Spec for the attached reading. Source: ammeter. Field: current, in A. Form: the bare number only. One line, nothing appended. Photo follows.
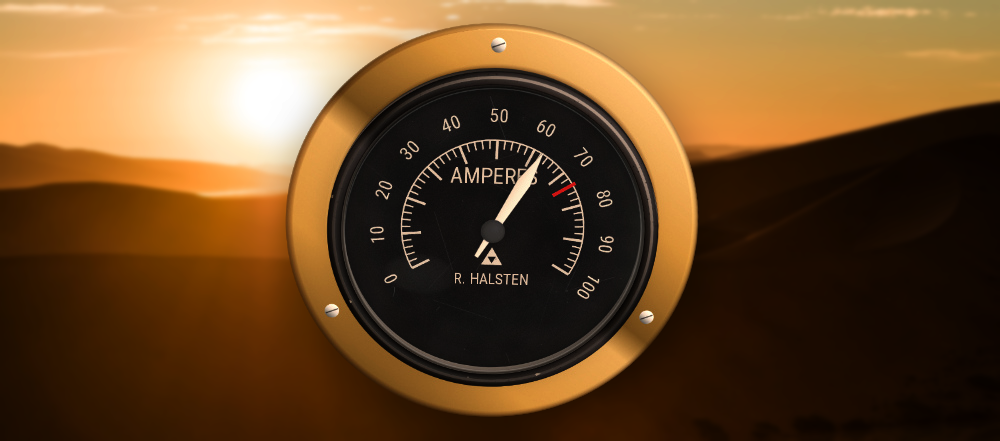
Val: 62
